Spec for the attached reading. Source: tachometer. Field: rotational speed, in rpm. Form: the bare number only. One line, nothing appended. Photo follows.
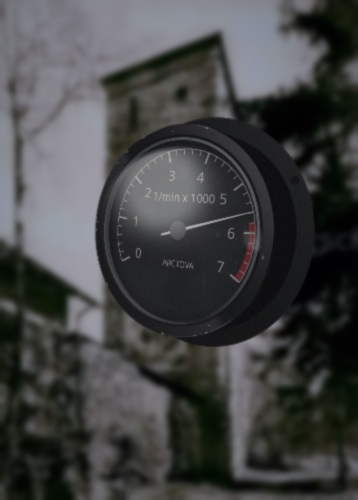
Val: 5600
